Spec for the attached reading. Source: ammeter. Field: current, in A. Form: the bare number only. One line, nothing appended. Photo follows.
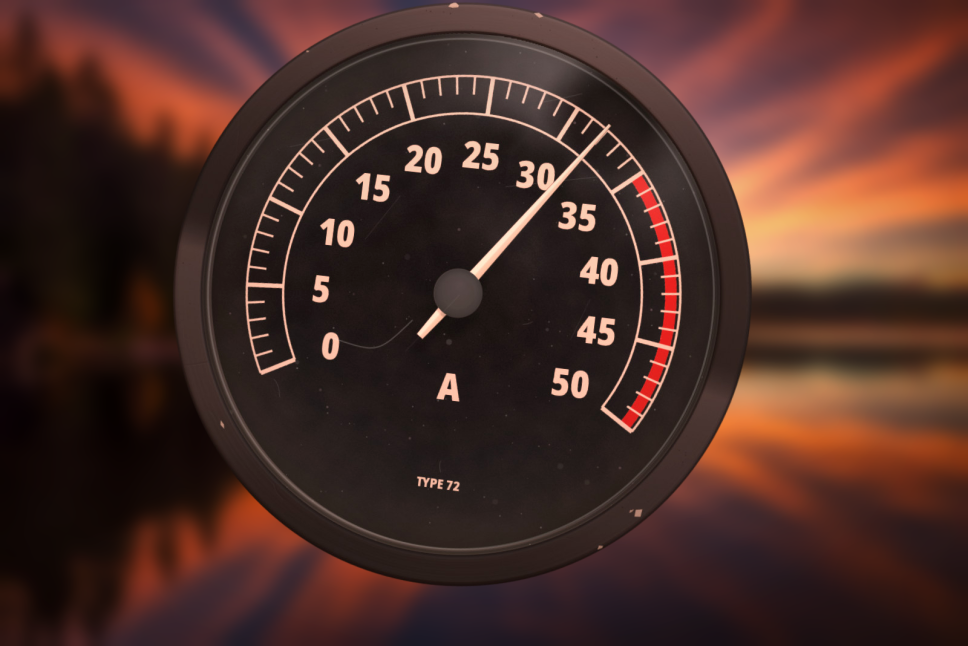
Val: 32
